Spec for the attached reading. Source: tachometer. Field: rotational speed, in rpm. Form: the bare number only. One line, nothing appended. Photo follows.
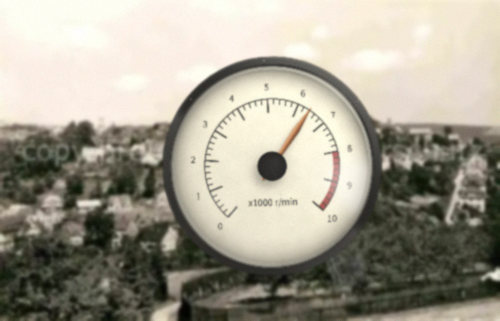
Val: 6400
